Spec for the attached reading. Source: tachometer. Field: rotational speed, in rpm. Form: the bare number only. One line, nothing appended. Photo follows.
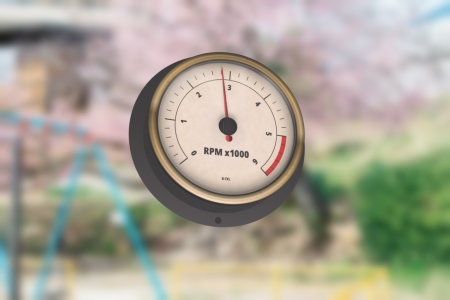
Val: 2800
